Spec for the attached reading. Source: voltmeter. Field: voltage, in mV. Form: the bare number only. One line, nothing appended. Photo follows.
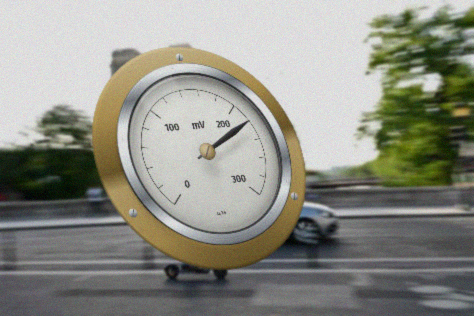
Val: 220
